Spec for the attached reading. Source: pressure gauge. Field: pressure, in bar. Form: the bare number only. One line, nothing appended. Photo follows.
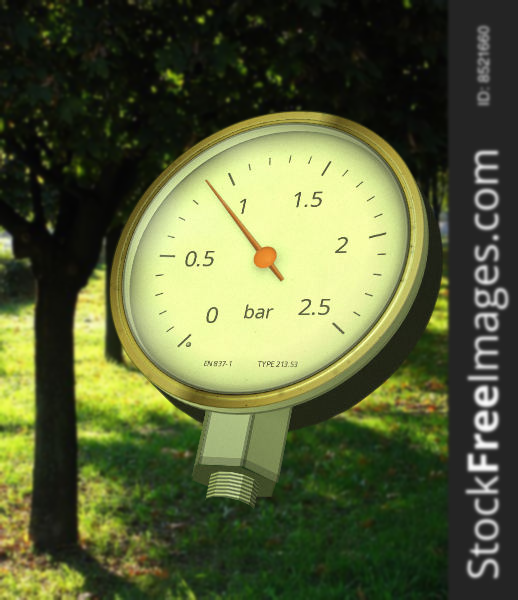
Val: 0.9
